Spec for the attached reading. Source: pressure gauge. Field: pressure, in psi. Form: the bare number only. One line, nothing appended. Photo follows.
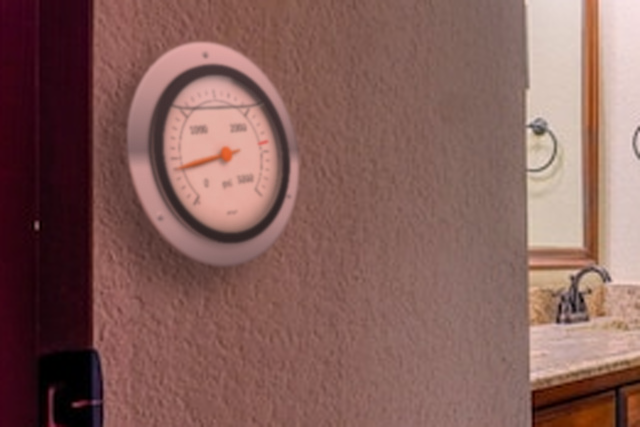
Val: 400
